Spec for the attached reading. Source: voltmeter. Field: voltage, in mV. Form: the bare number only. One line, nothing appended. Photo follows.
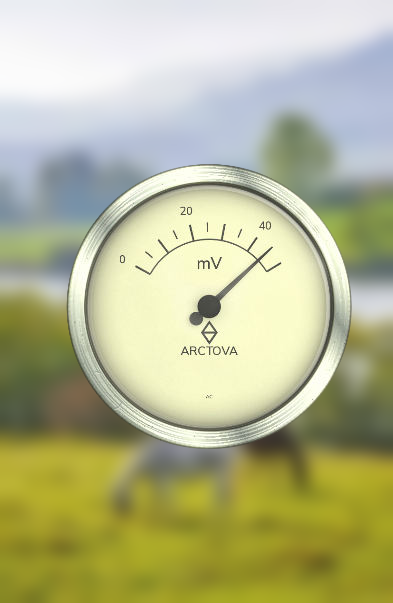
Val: 45
